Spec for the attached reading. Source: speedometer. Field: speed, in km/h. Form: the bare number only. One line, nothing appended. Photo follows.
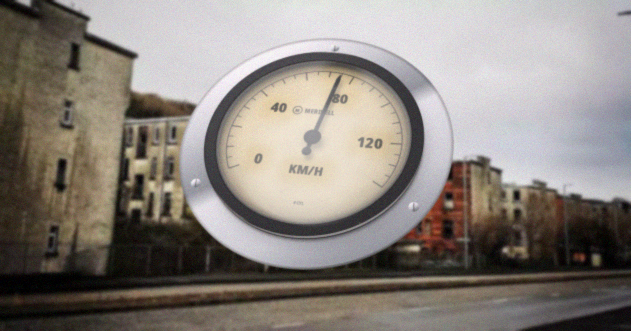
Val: 75
